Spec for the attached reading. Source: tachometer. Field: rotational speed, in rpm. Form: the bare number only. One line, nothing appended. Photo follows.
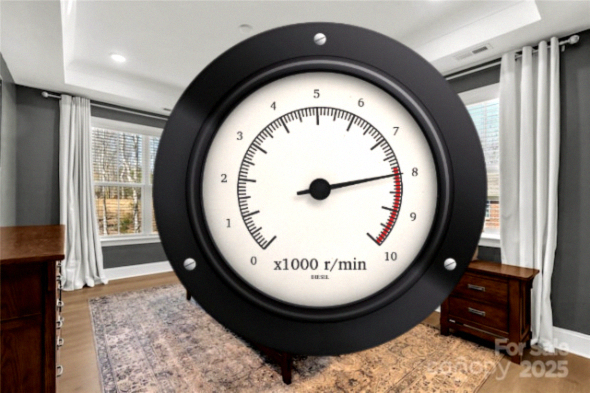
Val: 8000
